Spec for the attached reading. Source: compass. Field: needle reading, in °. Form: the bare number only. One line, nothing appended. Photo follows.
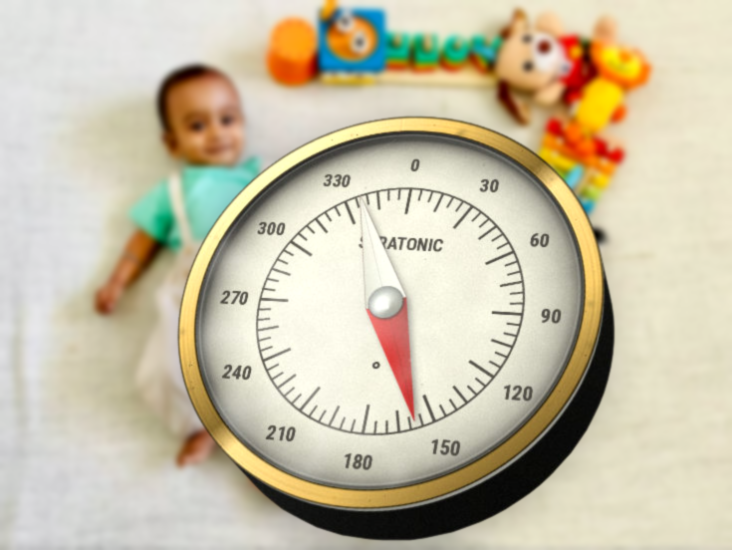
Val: 157.5
